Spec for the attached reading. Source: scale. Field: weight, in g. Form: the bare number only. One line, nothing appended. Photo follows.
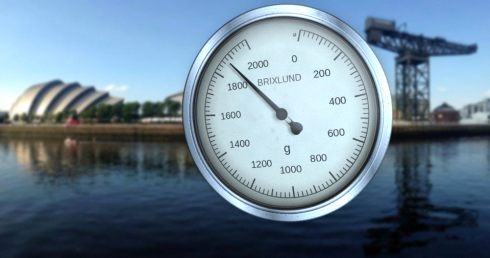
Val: 1880
